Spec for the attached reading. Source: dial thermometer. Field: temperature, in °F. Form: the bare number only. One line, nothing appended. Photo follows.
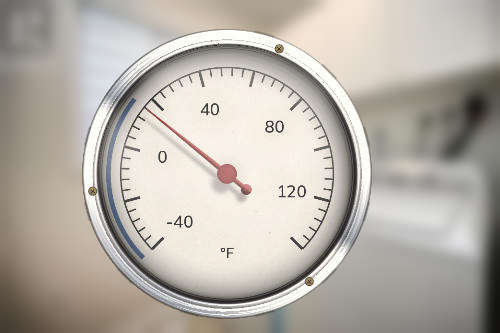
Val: 16
